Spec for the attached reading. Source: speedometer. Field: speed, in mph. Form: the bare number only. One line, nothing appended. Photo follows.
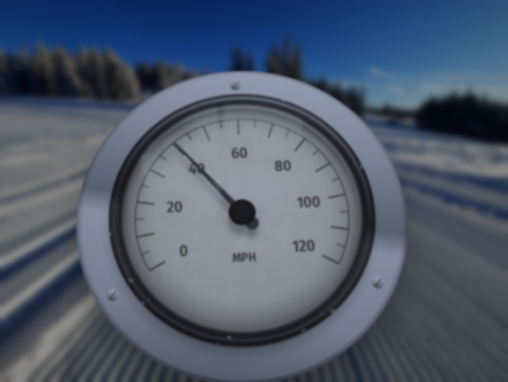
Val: 40
